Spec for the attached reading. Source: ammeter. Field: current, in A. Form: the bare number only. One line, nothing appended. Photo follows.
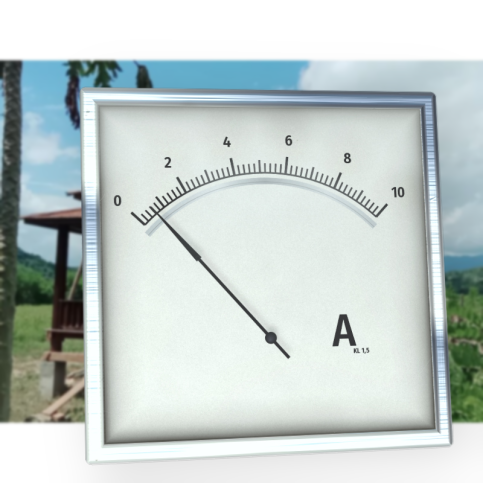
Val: 0.6
